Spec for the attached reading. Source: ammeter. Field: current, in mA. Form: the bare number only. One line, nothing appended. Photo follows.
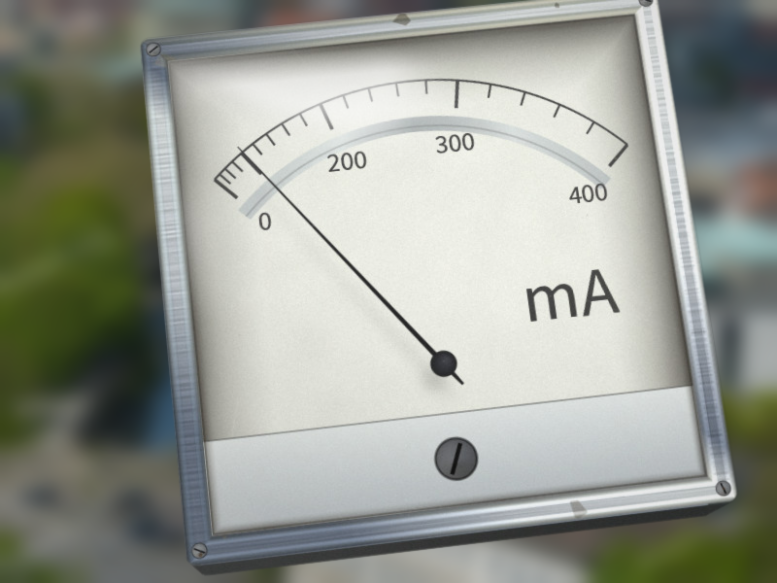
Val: 100
